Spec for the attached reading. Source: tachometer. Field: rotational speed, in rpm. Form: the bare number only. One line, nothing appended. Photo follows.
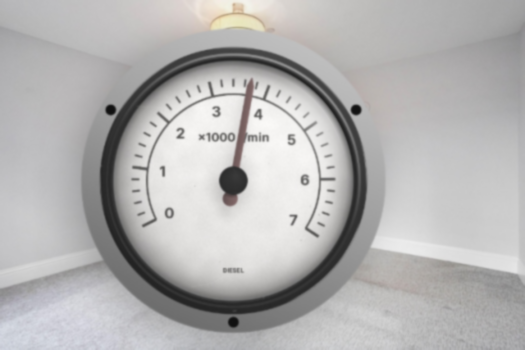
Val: 3700
